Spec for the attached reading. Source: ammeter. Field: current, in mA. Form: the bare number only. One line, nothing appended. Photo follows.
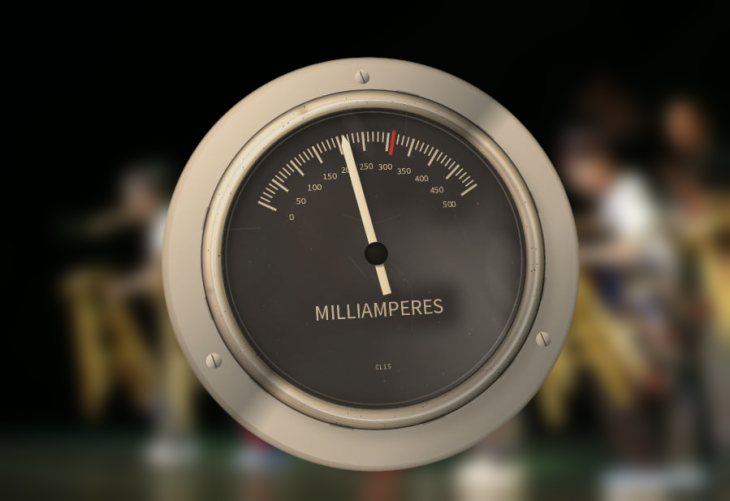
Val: 210
